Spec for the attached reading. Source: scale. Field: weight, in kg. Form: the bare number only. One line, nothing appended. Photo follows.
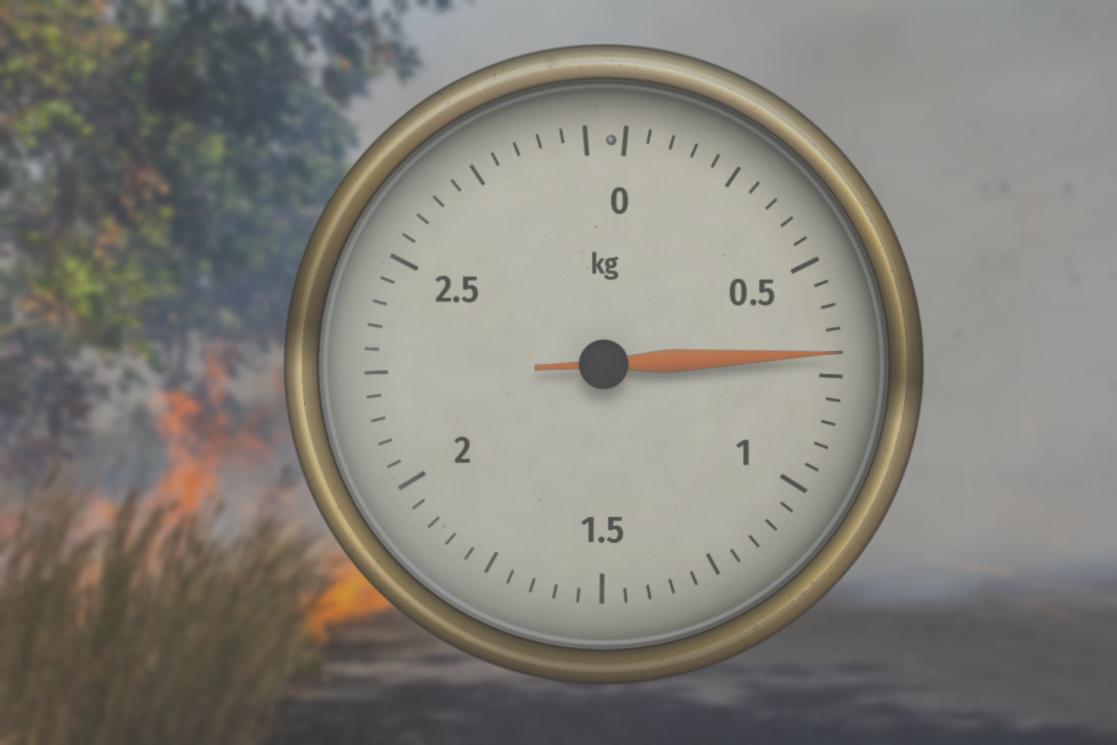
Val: 0.7
